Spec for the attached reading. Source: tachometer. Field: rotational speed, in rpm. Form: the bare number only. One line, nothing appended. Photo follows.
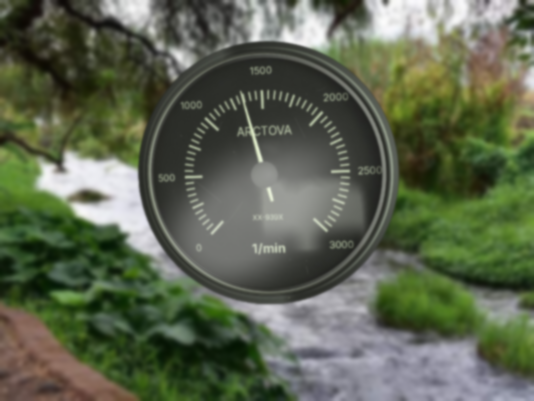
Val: 1350
